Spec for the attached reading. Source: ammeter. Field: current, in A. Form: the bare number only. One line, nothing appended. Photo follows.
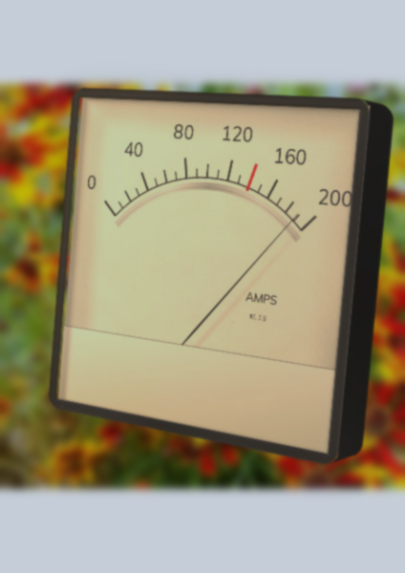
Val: 190
